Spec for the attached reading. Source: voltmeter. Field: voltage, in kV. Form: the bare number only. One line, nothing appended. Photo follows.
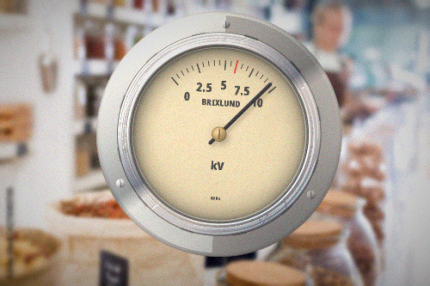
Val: 9.5
